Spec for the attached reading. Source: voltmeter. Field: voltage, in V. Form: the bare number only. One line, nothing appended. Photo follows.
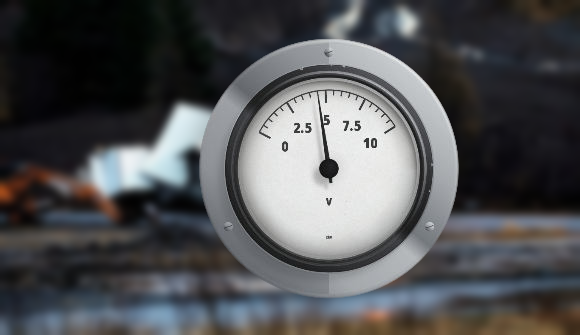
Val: 4.5
